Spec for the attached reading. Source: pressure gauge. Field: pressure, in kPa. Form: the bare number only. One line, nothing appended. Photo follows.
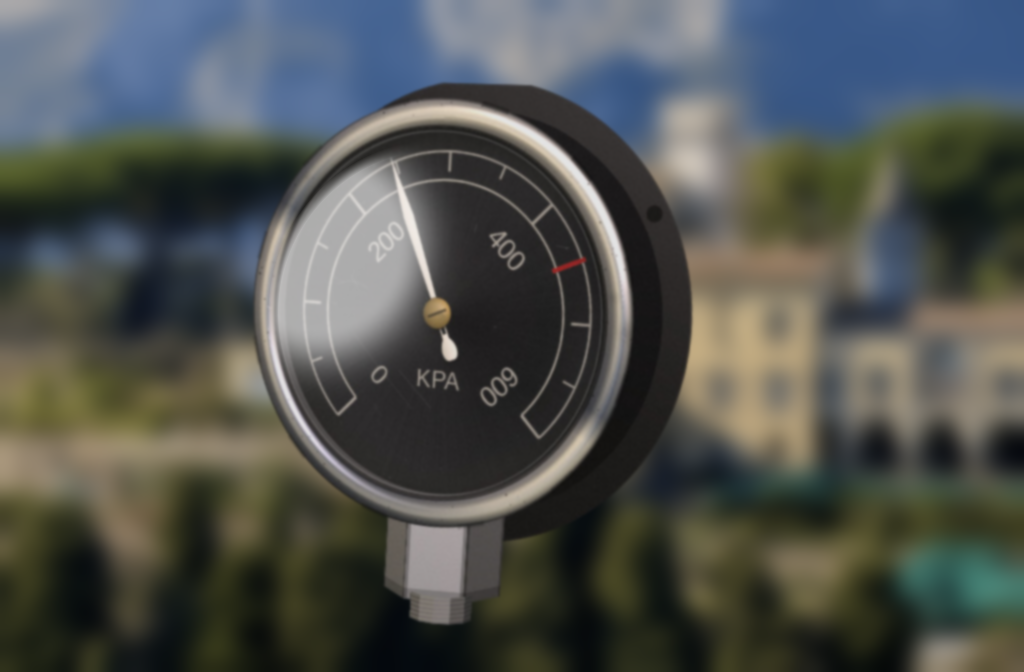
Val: 250
